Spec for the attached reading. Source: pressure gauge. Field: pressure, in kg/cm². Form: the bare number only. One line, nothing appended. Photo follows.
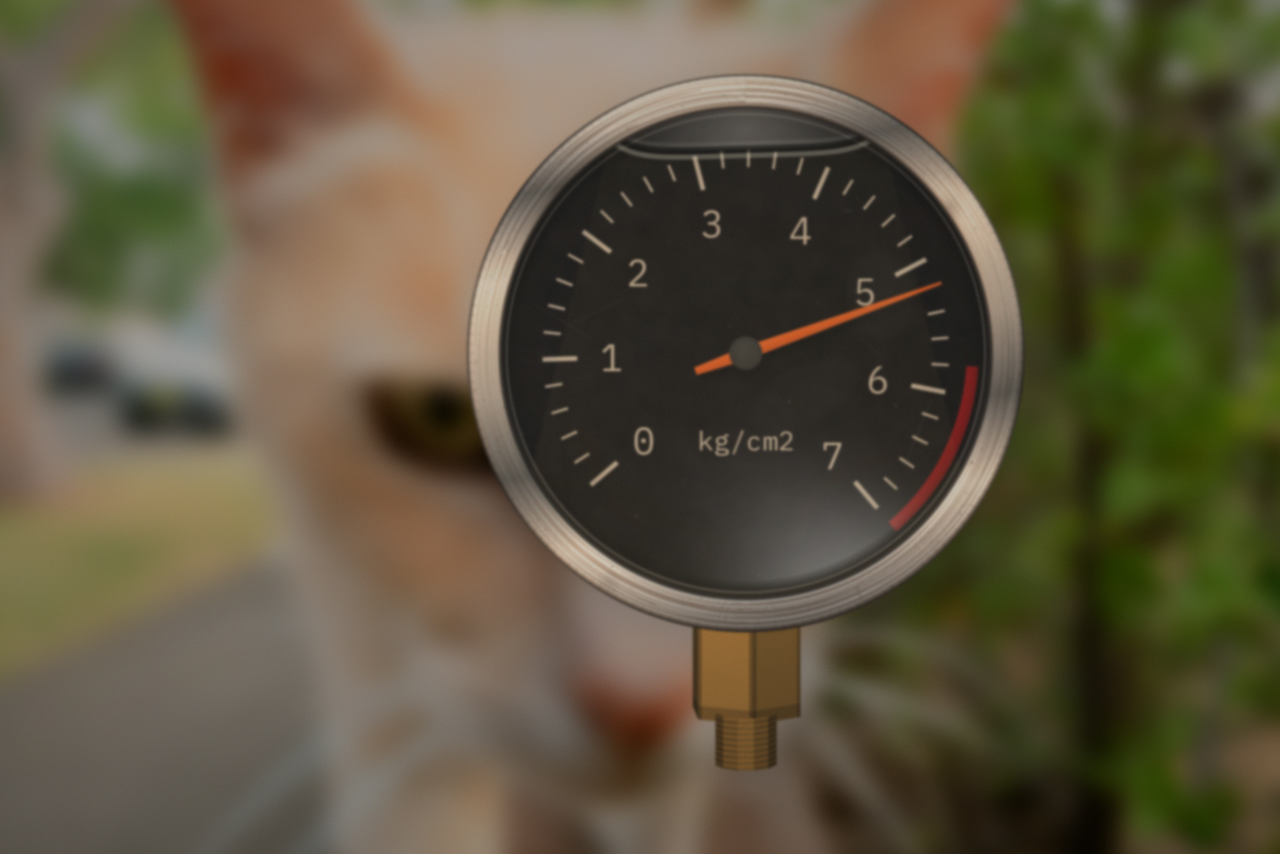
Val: 5.2
